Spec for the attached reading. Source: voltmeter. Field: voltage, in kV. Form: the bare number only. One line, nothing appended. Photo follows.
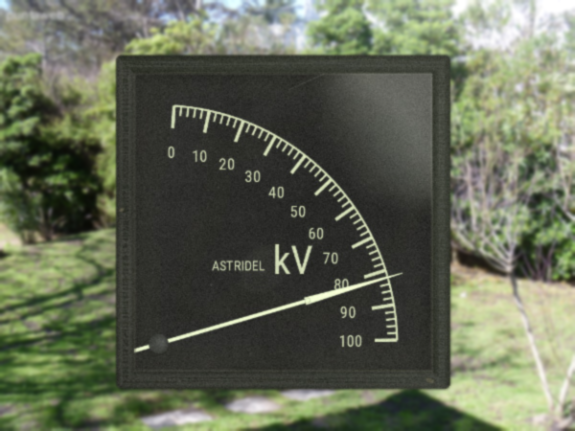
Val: 82
